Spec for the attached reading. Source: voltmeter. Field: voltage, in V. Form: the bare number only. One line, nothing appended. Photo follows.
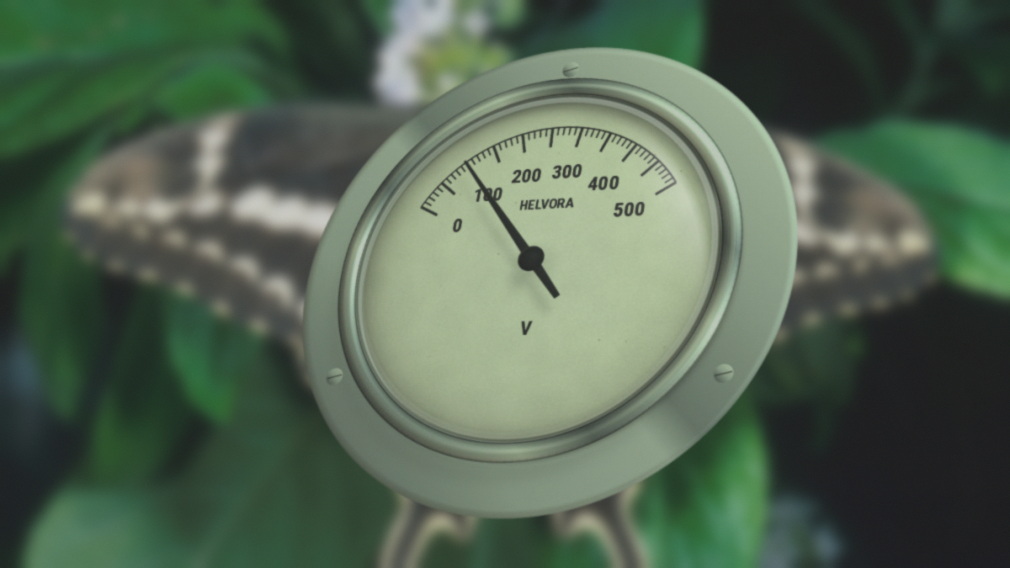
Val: 100
